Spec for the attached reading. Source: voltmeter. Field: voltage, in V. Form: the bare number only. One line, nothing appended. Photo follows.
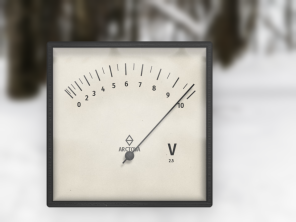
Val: 9.75
